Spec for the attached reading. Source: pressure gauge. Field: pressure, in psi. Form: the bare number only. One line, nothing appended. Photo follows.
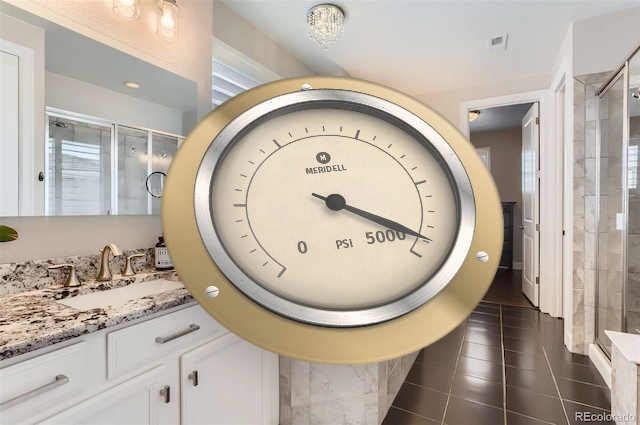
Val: 4800
